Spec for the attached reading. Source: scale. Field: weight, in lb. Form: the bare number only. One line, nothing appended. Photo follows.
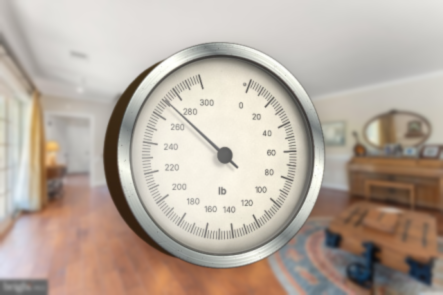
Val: 270
